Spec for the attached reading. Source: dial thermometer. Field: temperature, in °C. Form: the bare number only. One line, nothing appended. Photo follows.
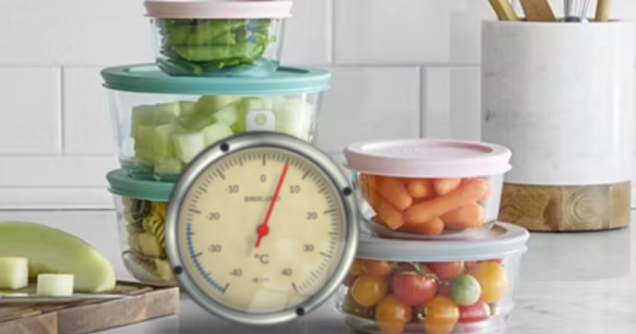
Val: 5
